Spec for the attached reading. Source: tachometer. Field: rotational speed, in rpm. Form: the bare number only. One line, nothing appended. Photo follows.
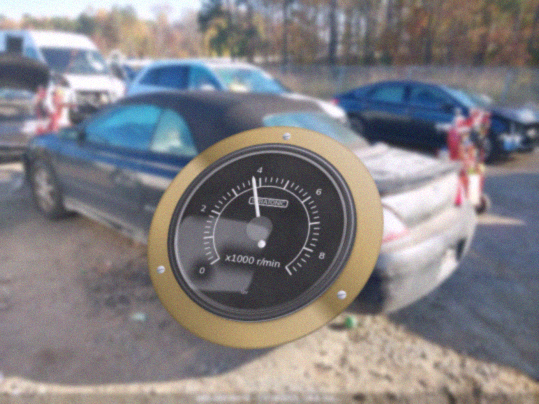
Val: 3800
